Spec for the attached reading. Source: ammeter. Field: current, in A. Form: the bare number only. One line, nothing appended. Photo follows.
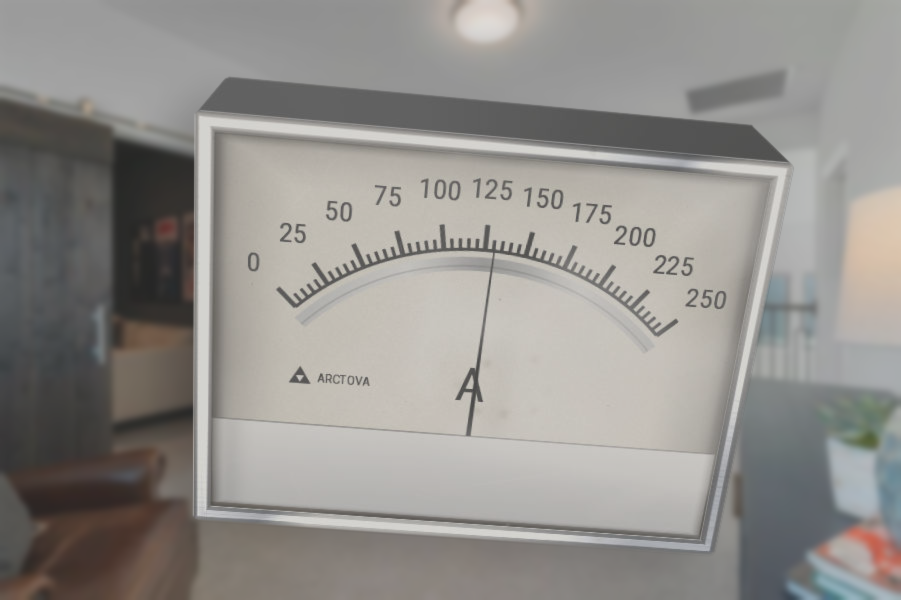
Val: 130
